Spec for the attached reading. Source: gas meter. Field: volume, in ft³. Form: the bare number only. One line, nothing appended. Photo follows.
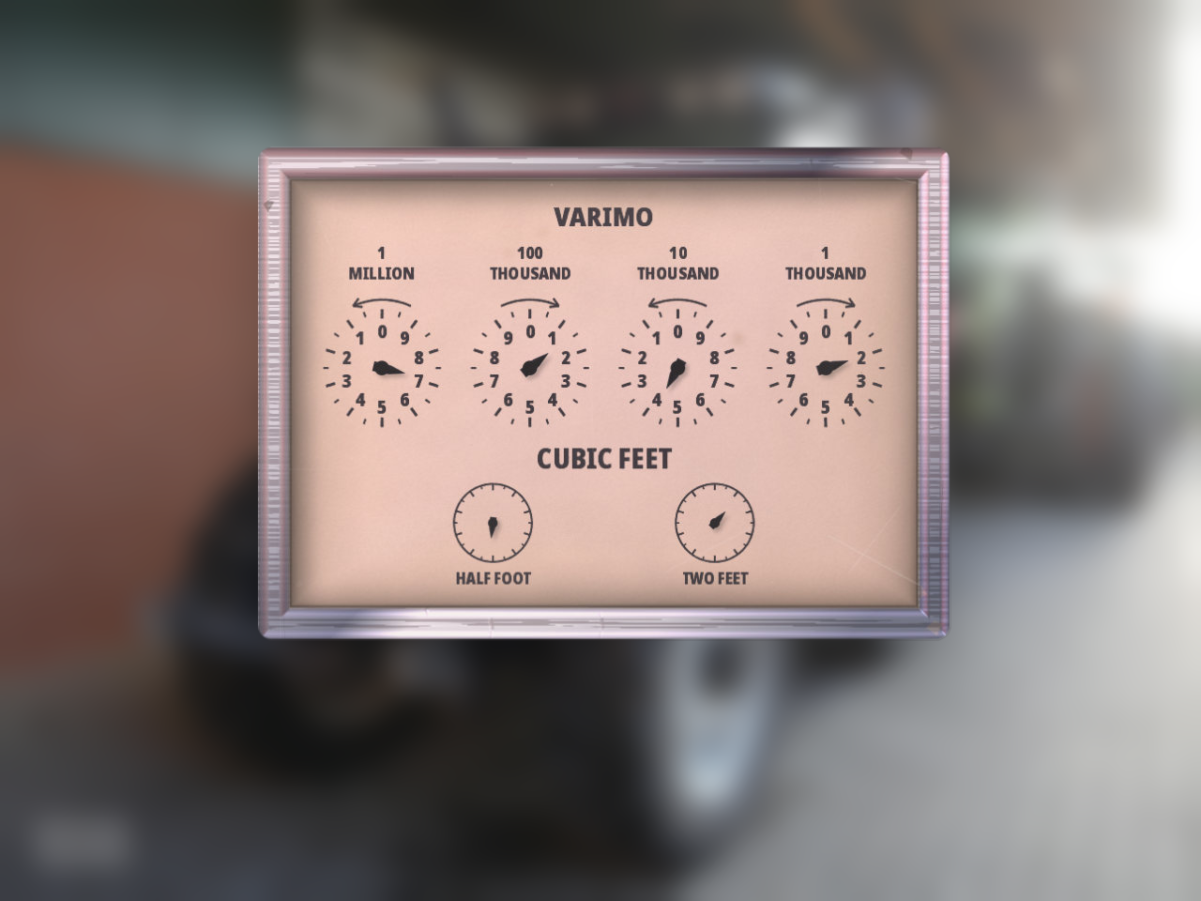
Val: 714200
